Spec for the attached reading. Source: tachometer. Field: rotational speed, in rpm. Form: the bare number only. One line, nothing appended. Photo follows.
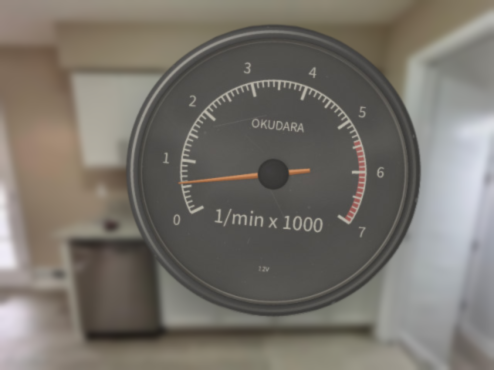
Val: 600
